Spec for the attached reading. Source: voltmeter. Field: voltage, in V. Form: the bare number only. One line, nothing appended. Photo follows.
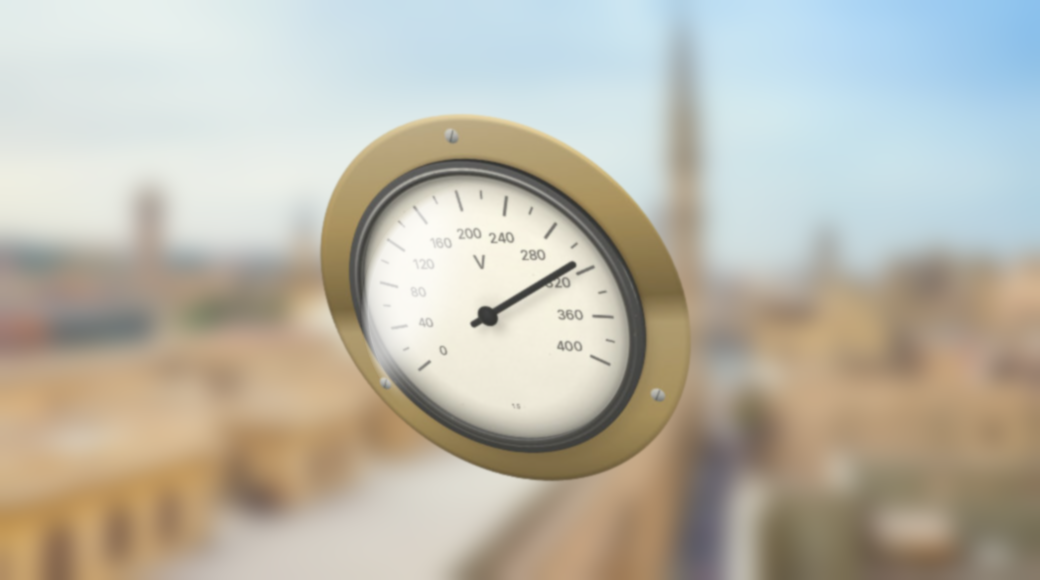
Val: 310
